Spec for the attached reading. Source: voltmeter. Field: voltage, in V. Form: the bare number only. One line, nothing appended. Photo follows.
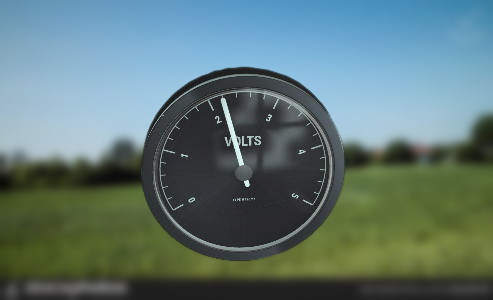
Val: 2.2
